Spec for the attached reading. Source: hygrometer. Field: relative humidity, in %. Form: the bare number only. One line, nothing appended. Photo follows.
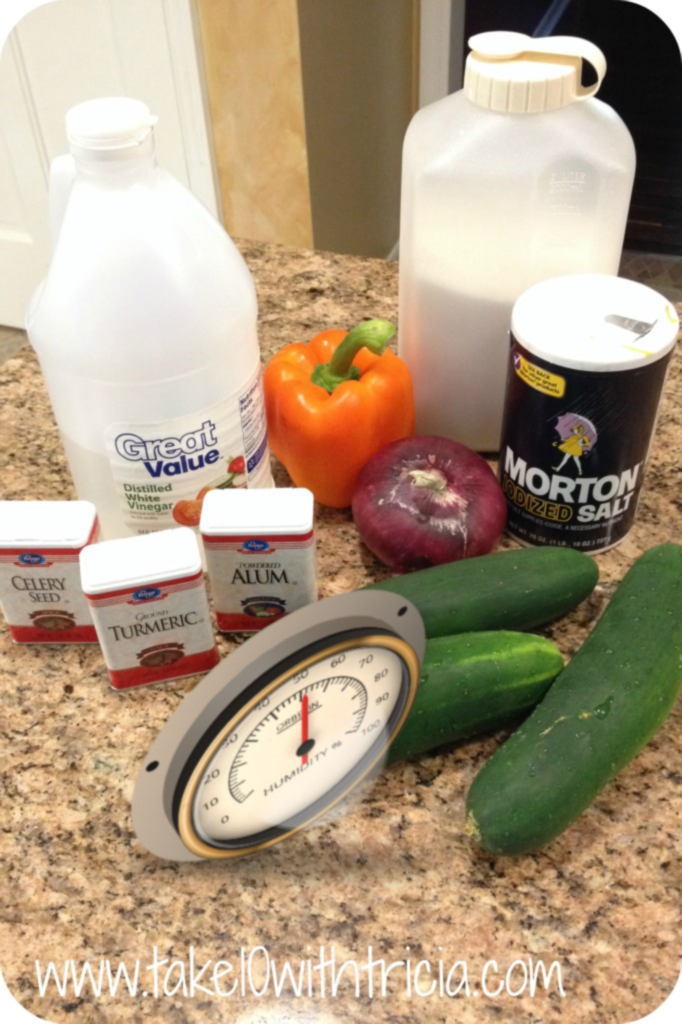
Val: 50
